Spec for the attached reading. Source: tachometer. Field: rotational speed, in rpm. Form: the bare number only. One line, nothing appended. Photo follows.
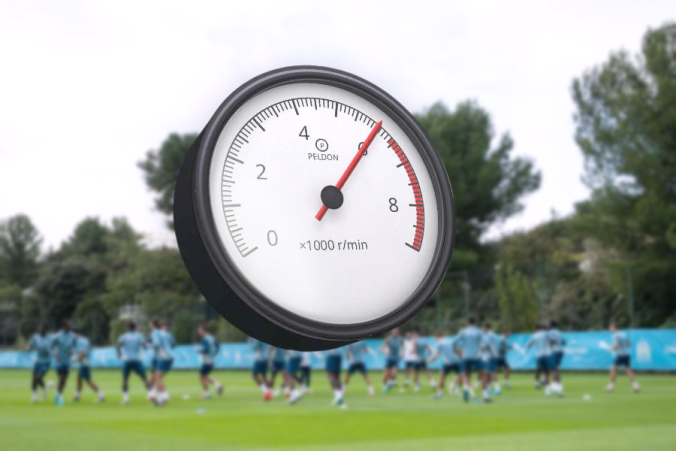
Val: 6000
